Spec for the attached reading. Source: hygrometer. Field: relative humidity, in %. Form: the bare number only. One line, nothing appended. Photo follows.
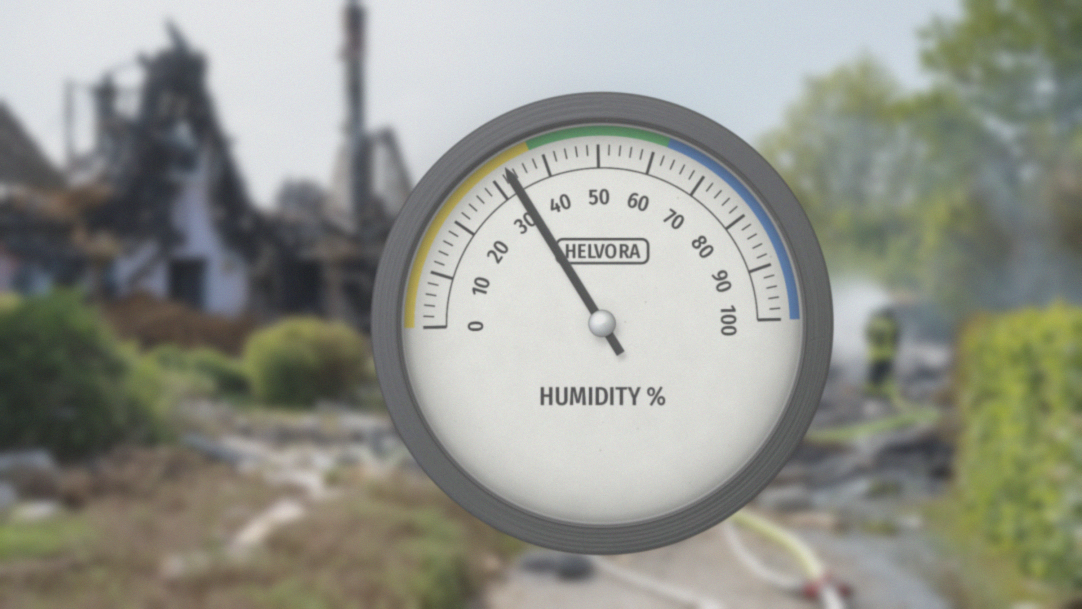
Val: 33
